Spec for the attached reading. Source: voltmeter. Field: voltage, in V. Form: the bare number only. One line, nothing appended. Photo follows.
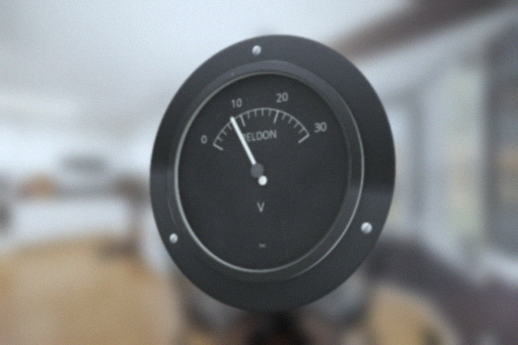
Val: 8
